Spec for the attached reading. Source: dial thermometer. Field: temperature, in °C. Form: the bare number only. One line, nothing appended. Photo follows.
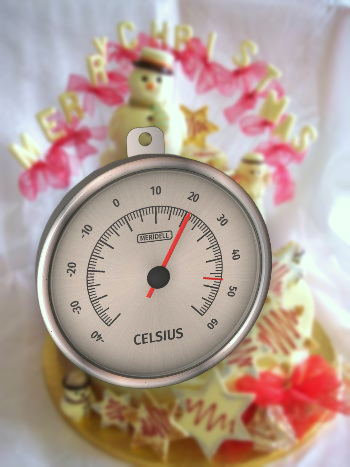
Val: 20
